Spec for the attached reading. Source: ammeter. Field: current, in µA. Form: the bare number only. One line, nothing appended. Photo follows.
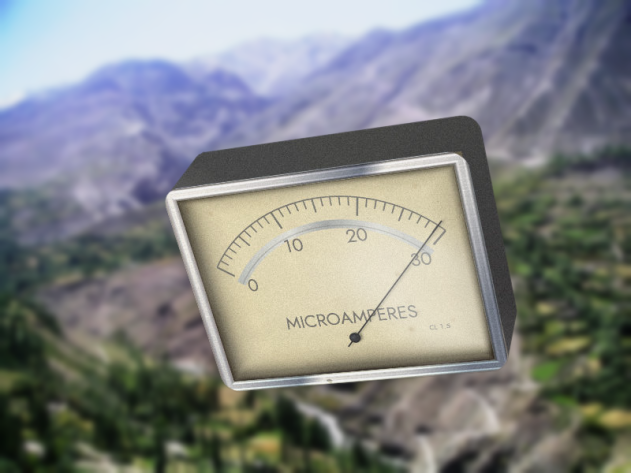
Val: 29
